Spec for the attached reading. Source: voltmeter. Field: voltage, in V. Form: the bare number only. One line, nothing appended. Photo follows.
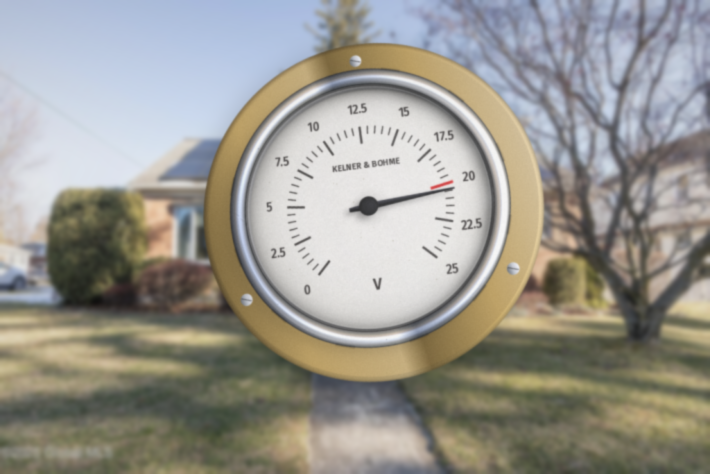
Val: 20.5
